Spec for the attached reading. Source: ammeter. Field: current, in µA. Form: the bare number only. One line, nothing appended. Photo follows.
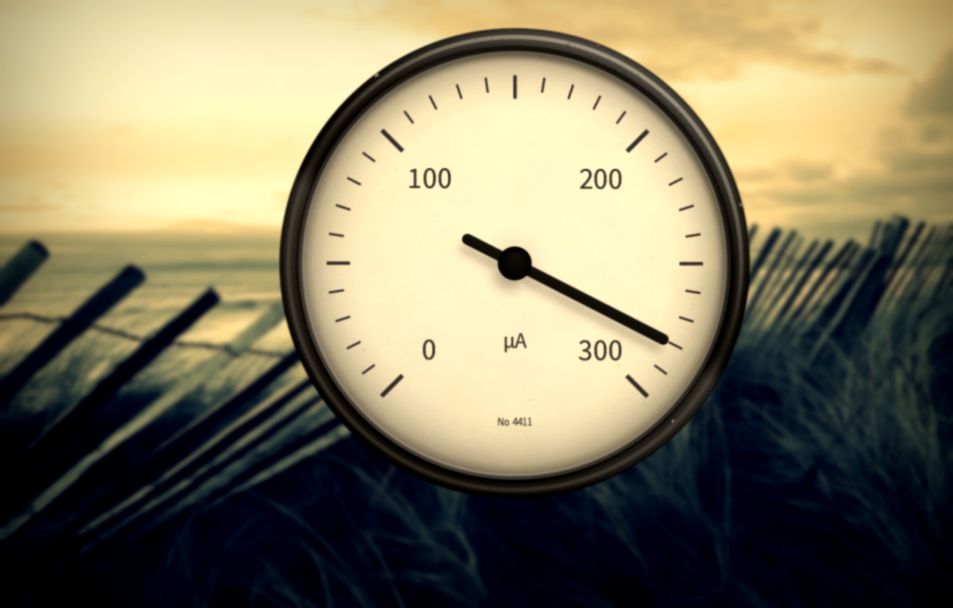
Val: 280
